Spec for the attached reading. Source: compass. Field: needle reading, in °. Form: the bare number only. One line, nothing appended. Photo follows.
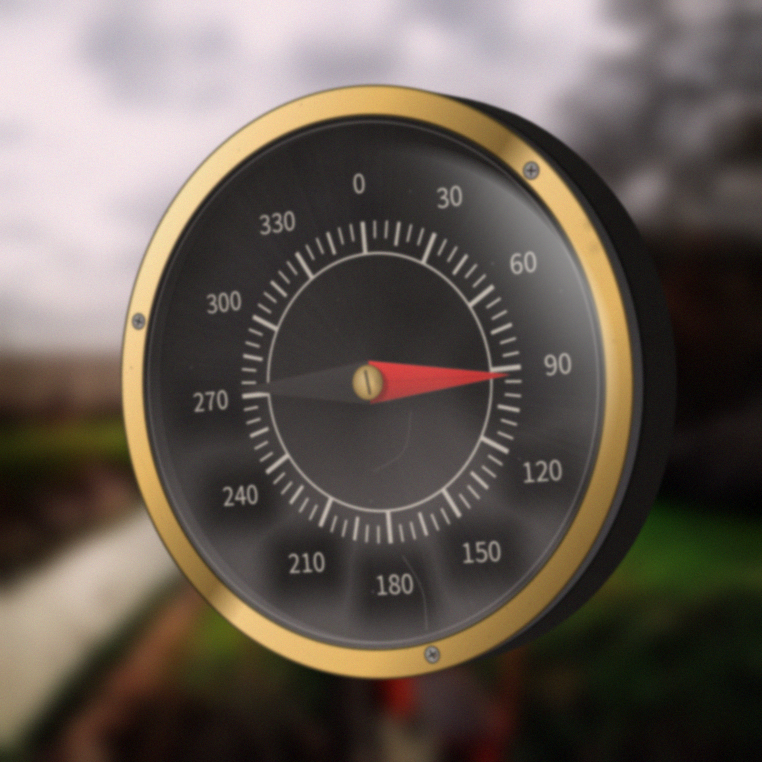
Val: 92.5
